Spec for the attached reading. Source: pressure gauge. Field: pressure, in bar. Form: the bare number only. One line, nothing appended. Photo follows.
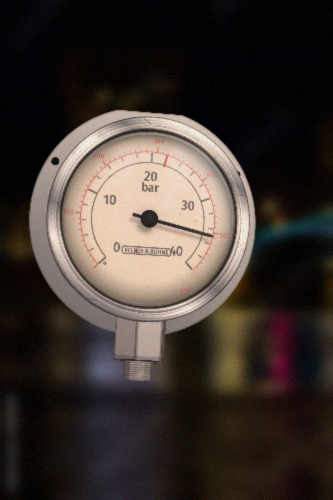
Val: 35
